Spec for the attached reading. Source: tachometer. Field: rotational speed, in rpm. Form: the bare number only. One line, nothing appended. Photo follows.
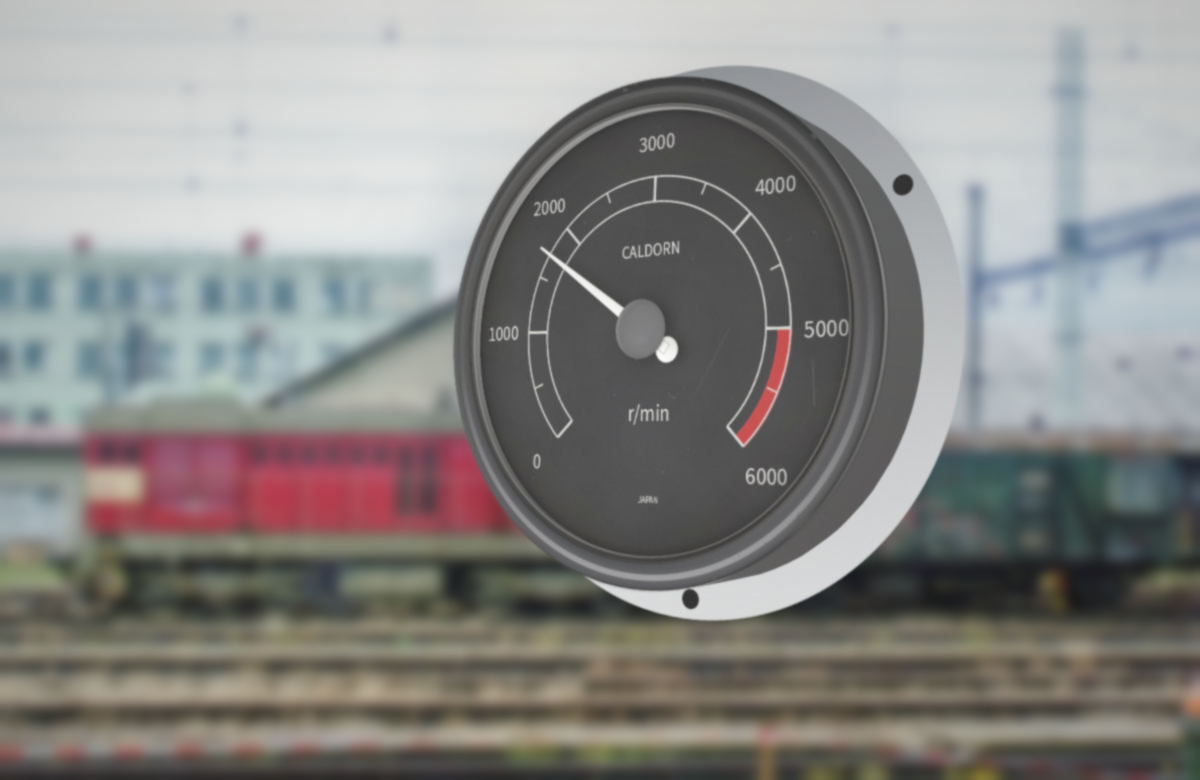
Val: 1750
